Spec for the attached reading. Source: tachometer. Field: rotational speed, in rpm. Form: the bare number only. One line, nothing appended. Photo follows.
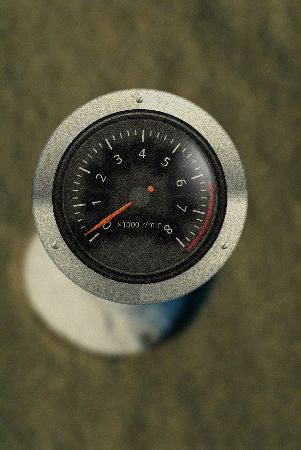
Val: 200
